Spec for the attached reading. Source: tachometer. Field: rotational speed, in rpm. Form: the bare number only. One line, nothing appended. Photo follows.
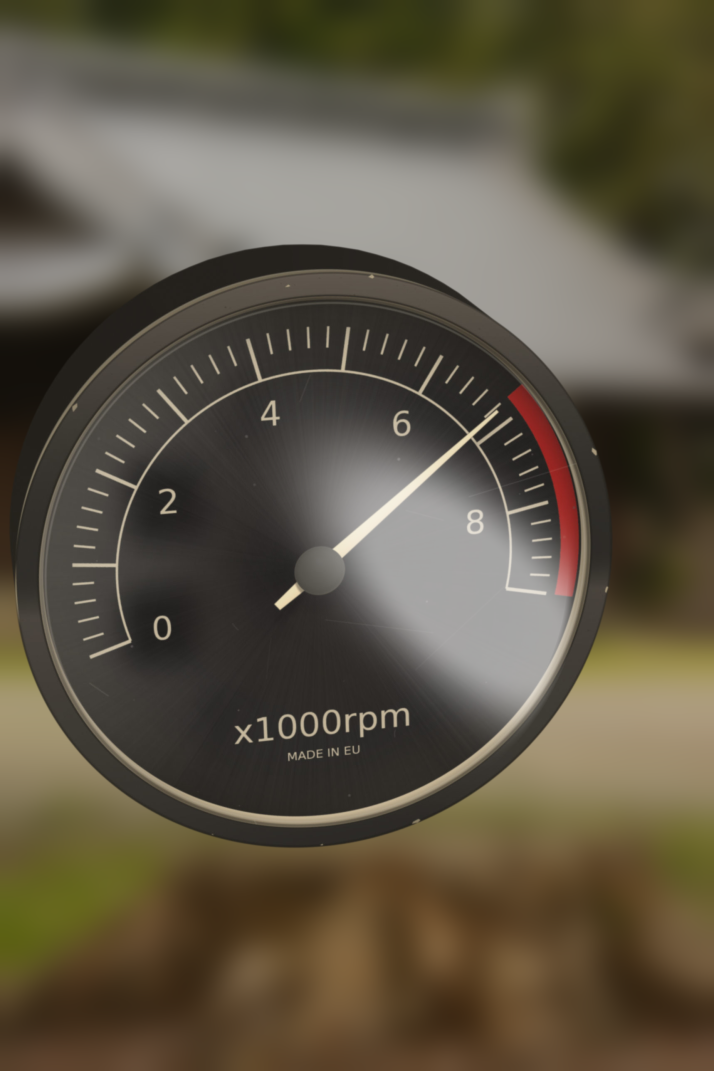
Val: 6800
